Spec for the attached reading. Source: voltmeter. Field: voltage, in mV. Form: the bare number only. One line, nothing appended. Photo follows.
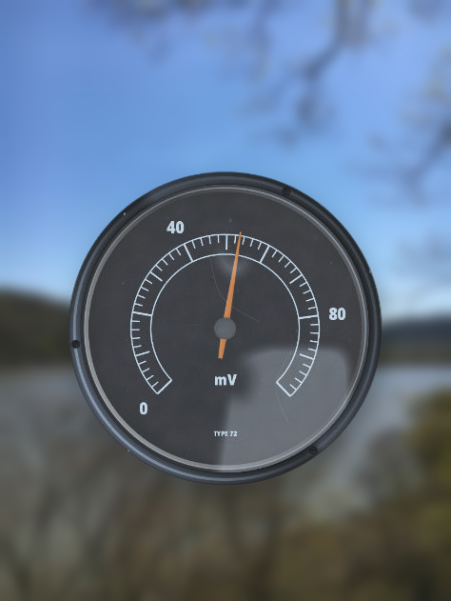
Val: 53
